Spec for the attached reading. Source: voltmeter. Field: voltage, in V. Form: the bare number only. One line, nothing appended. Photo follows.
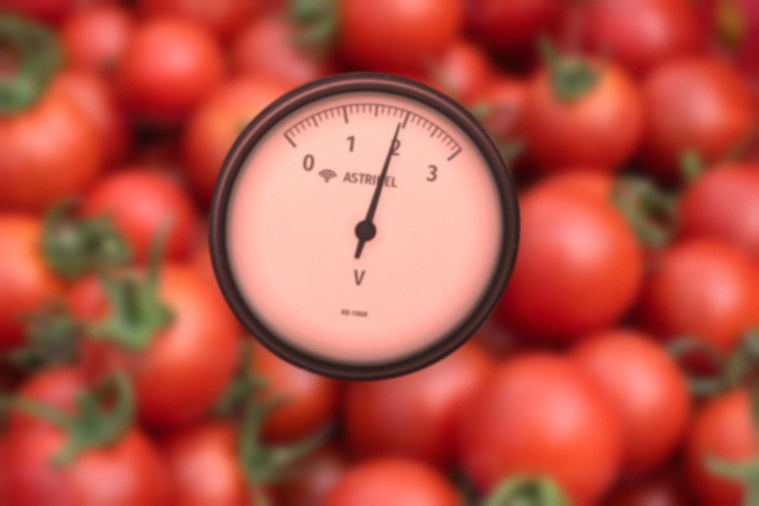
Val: 1.9
